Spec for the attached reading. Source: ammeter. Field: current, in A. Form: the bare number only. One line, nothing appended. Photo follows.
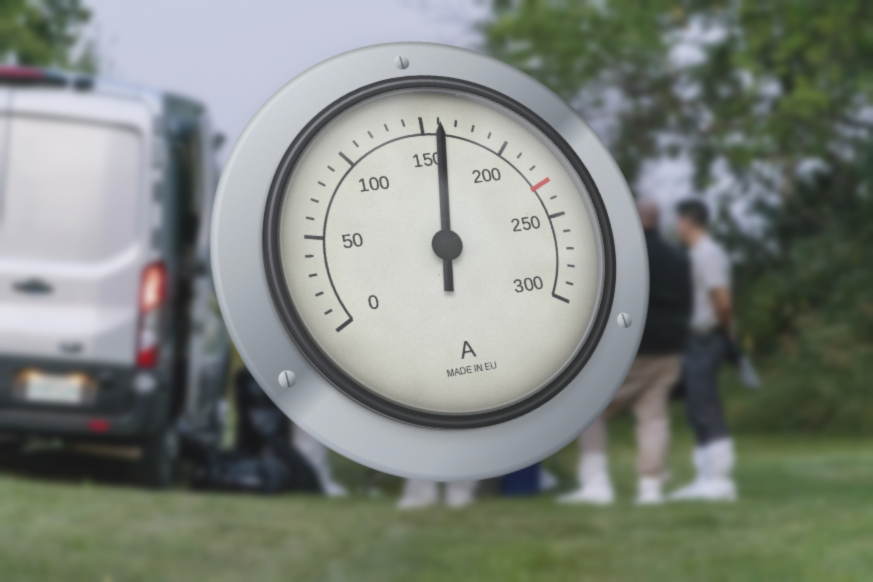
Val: 160
